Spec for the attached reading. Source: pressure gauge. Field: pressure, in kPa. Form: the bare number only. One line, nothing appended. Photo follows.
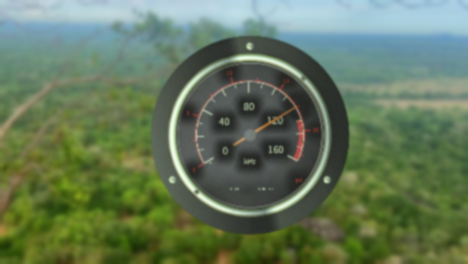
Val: 120
